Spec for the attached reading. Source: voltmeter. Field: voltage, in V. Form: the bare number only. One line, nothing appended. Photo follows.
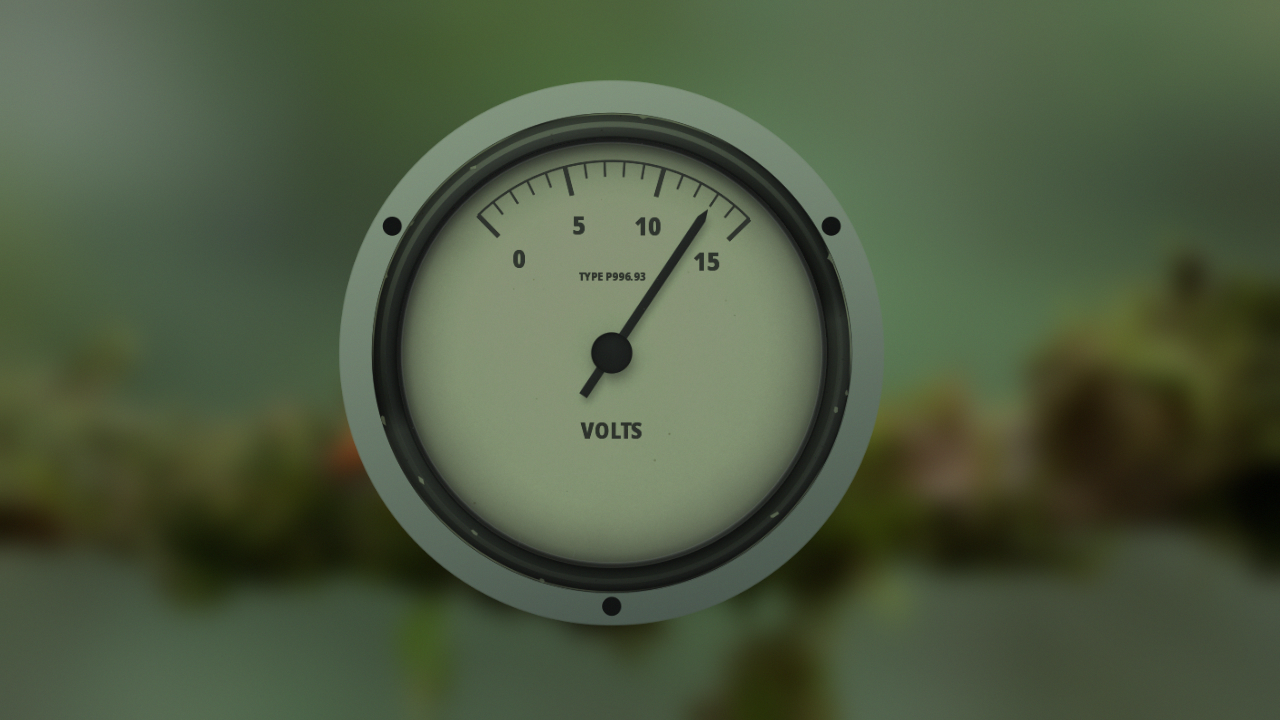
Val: 13
